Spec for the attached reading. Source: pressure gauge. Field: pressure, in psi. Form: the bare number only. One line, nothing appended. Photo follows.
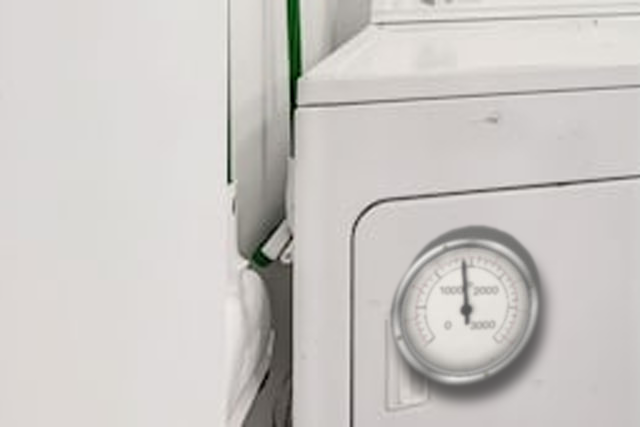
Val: 1400
